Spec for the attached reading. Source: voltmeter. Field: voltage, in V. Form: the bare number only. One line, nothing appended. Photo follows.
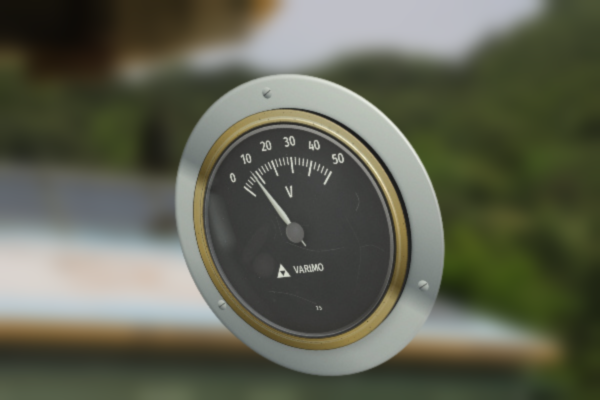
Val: 10
